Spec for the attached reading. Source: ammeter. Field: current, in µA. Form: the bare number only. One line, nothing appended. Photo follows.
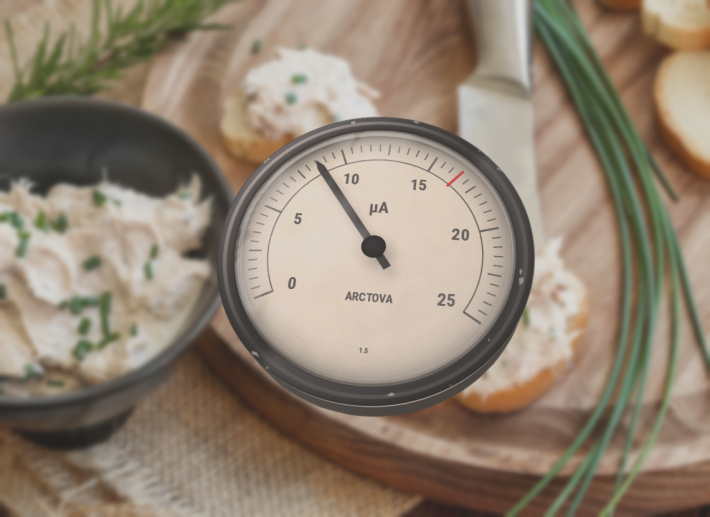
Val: 8.5
